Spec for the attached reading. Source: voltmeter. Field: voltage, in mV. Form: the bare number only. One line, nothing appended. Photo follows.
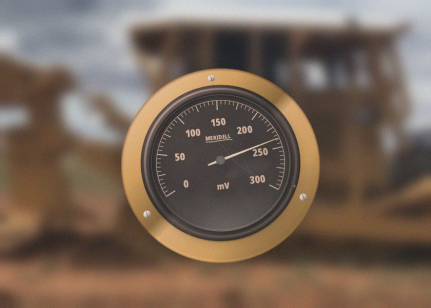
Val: 240
